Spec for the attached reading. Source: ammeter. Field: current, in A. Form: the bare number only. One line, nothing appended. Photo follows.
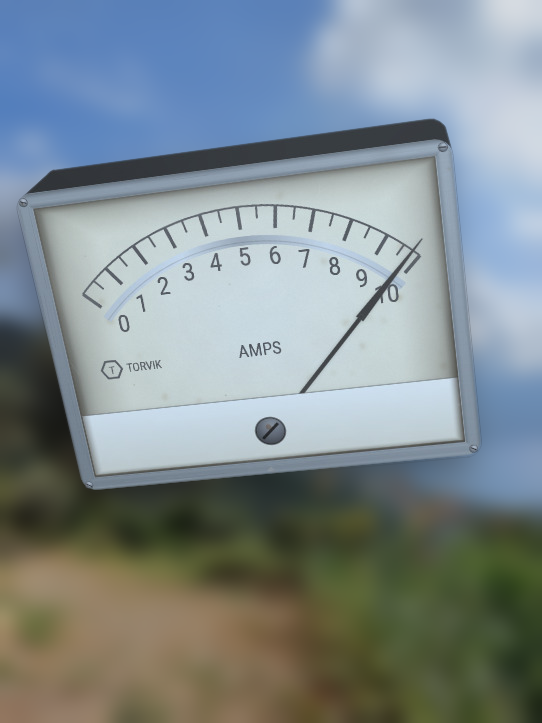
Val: 9.75
